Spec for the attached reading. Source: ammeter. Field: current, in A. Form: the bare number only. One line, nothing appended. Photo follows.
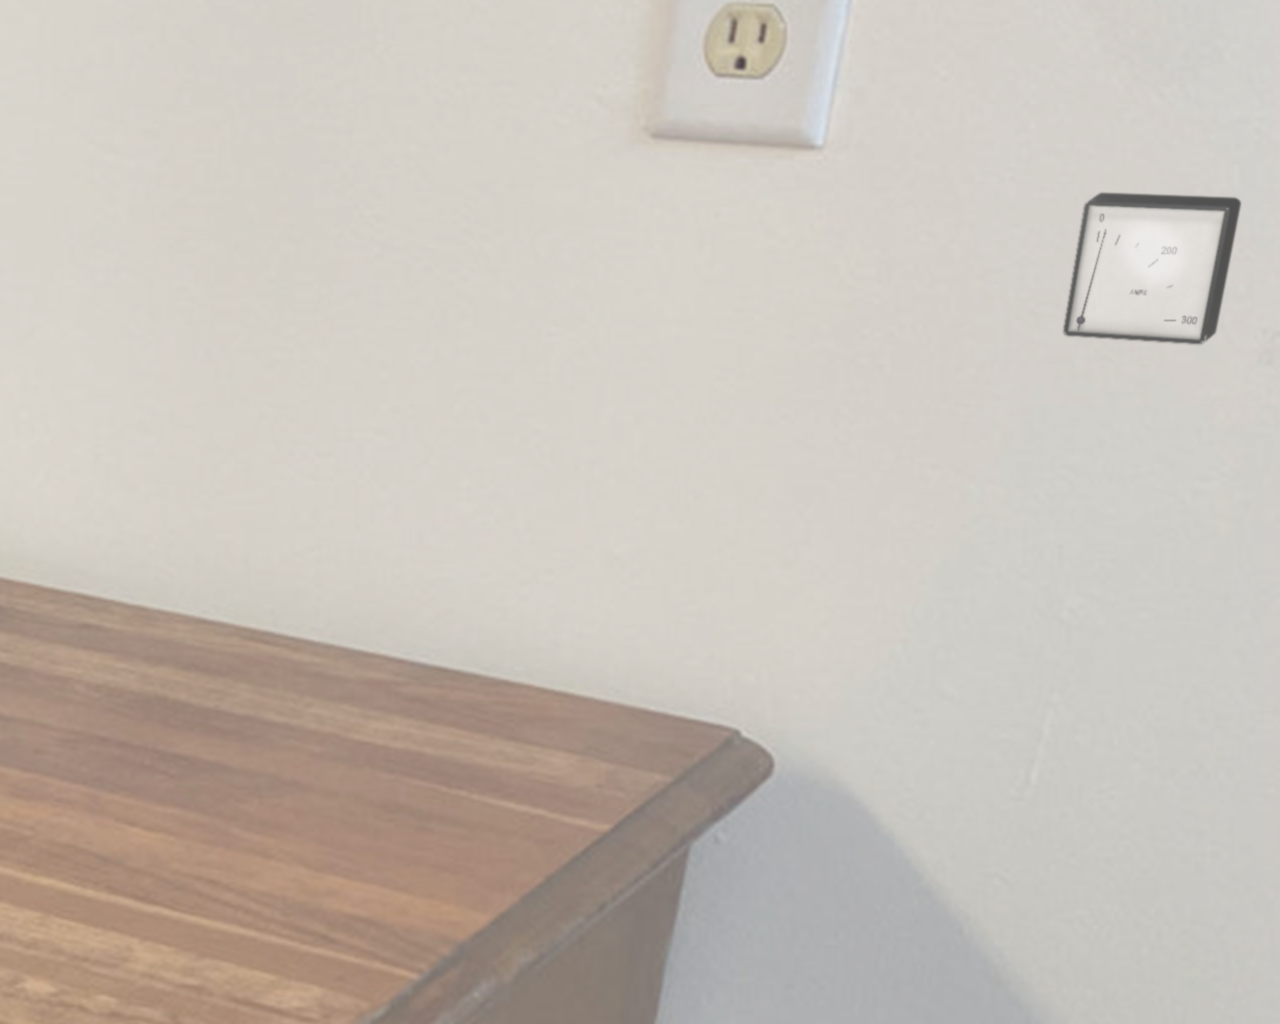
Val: 50
